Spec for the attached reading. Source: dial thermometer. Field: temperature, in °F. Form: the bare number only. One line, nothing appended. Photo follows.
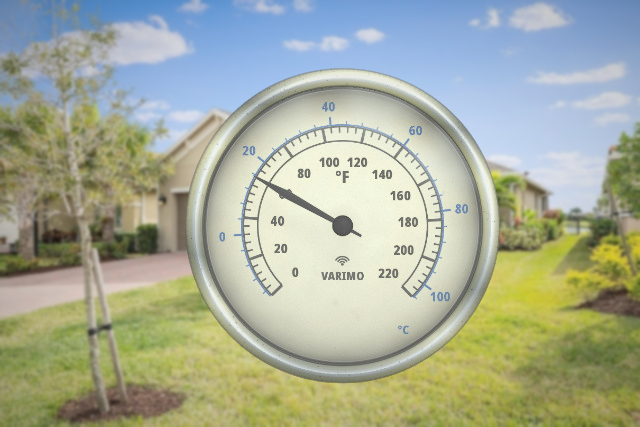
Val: 60
